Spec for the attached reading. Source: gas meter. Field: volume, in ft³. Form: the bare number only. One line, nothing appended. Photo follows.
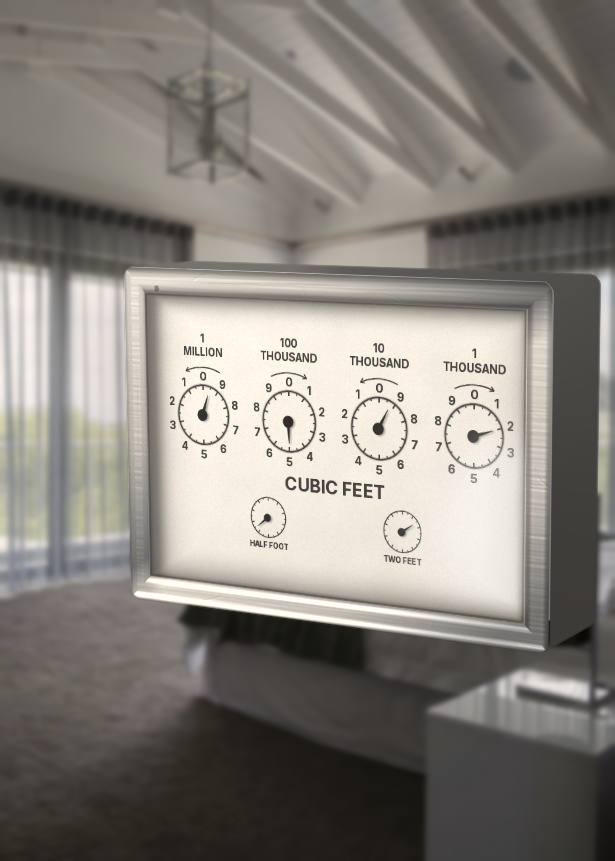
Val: 949200
